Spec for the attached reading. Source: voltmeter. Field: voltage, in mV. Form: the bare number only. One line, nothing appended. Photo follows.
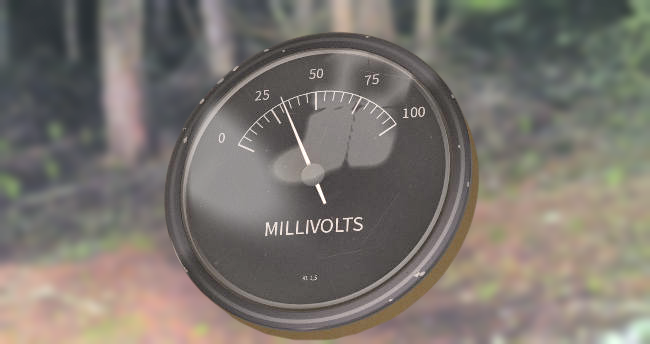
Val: 32.5
